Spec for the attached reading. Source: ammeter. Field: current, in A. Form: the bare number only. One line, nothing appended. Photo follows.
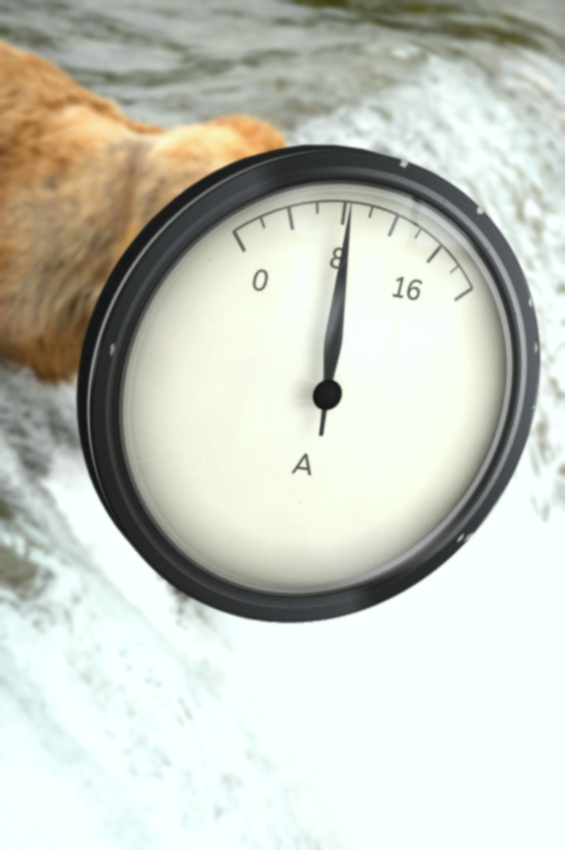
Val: 8
